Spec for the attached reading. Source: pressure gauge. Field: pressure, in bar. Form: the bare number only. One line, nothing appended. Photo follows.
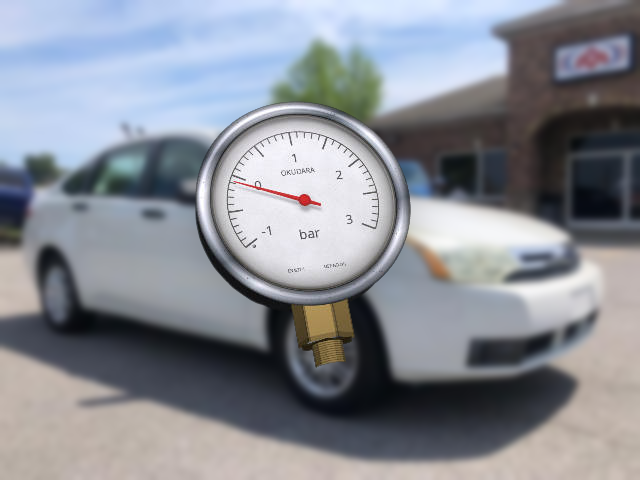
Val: -0.1
